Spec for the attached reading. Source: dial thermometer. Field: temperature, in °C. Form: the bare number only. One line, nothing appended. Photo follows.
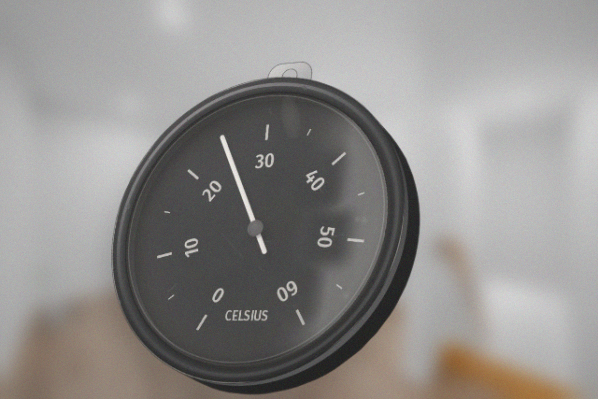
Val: 25
